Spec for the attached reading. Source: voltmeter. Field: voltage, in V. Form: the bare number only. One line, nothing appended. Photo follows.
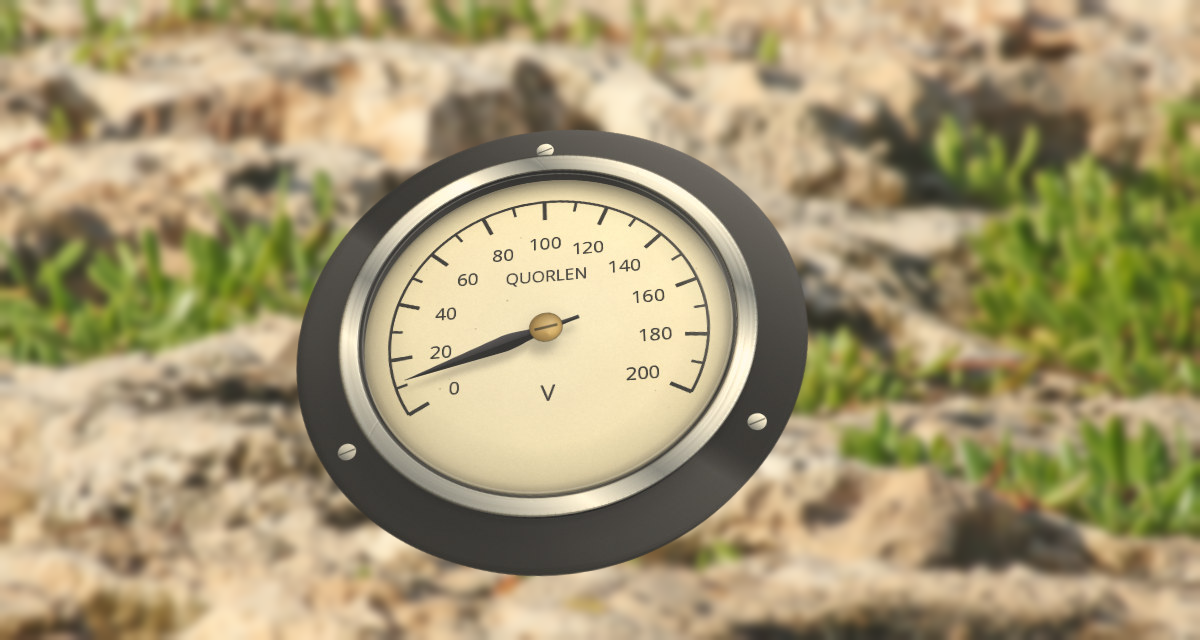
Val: 10
